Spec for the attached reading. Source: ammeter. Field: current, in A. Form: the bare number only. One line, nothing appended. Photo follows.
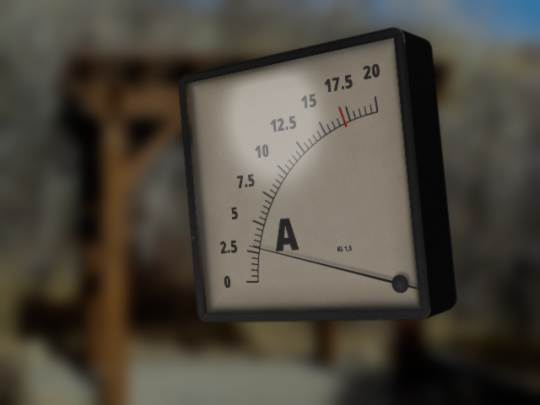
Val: 3
